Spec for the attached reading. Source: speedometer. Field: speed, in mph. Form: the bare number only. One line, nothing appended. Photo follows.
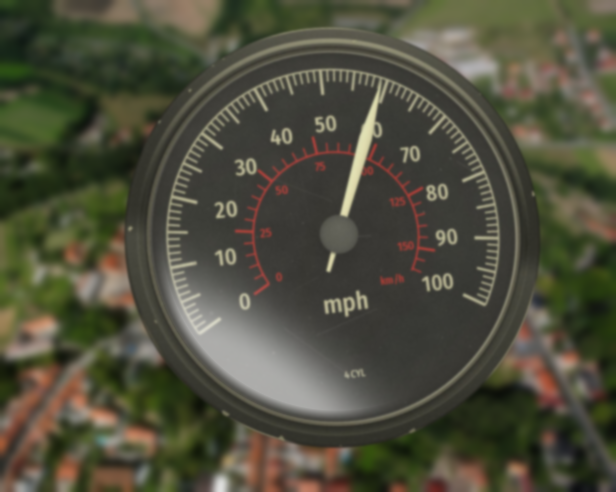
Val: 59
